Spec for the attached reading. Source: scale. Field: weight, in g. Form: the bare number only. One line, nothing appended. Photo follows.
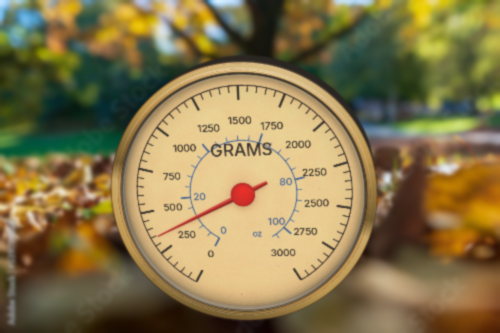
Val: 350
